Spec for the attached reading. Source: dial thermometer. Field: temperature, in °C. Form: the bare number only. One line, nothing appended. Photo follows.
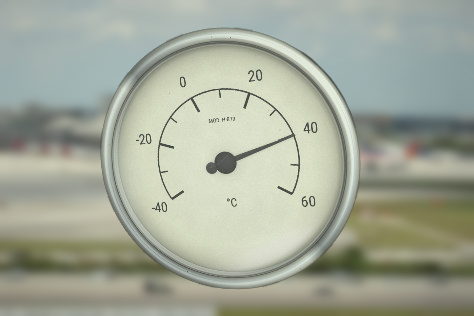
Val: 40
